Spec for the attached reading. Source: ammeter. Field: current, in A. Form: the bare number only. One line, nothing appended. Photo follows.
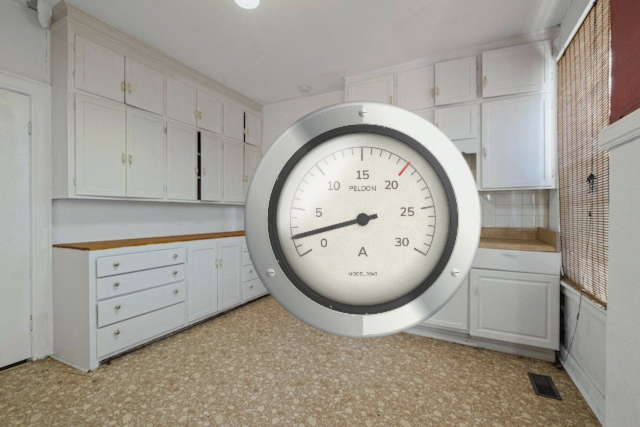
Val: 2
